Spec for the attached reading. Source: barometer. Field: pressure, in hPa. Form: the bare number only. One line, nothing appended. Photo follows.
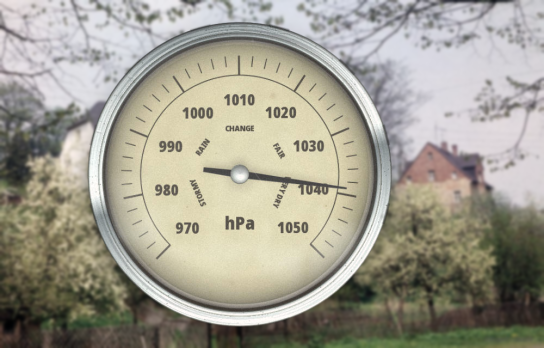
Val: 1039
